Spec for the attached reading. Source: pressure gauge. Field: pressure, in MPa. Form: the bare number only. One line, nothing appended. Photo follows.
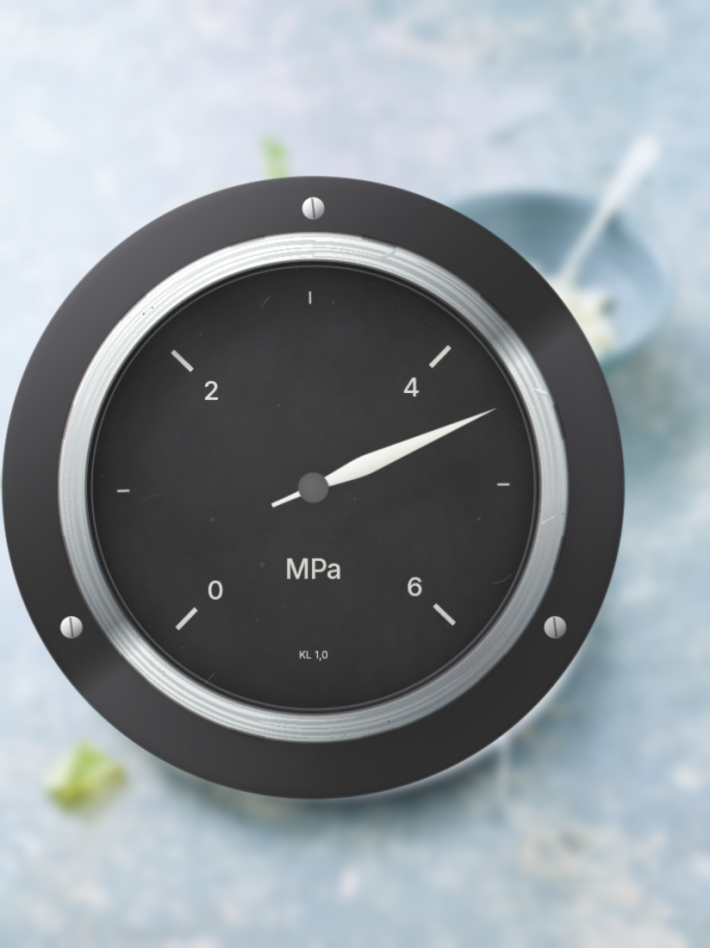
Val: 4.5
